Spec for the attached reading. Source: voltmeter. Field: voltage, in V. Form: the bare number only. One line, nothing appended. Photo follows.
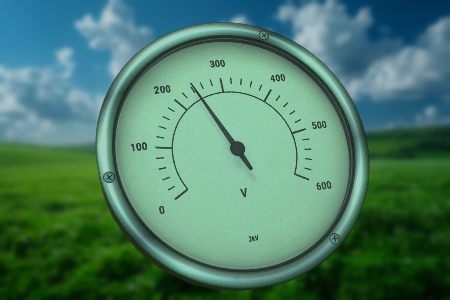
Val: 240
